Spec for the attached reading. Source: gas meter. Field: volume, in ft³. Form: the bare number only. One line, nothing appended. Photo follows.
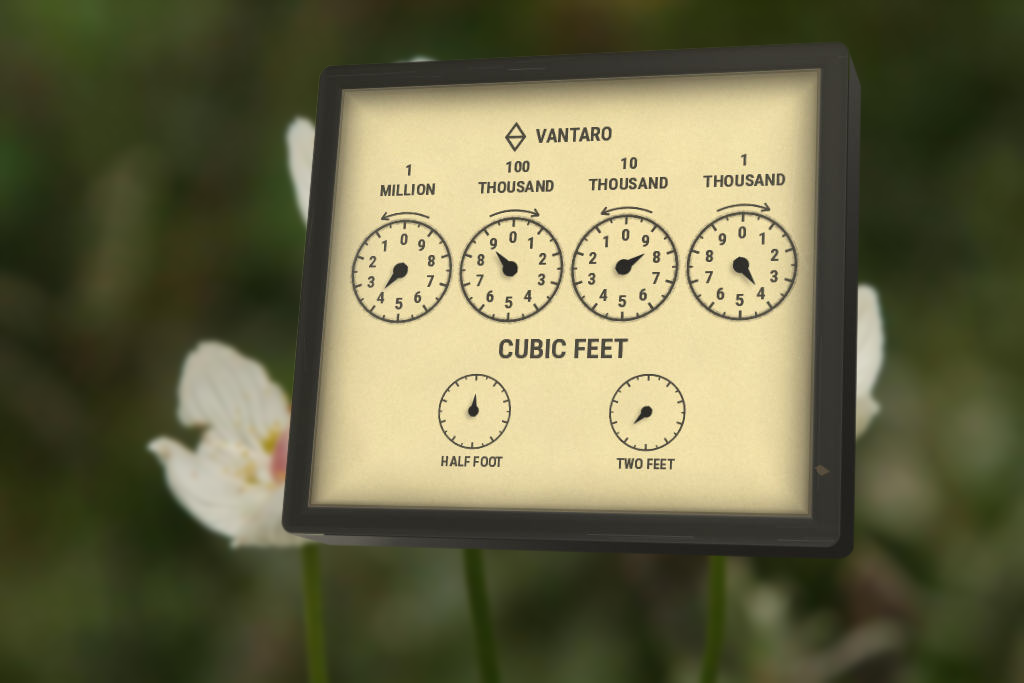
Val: 388400
